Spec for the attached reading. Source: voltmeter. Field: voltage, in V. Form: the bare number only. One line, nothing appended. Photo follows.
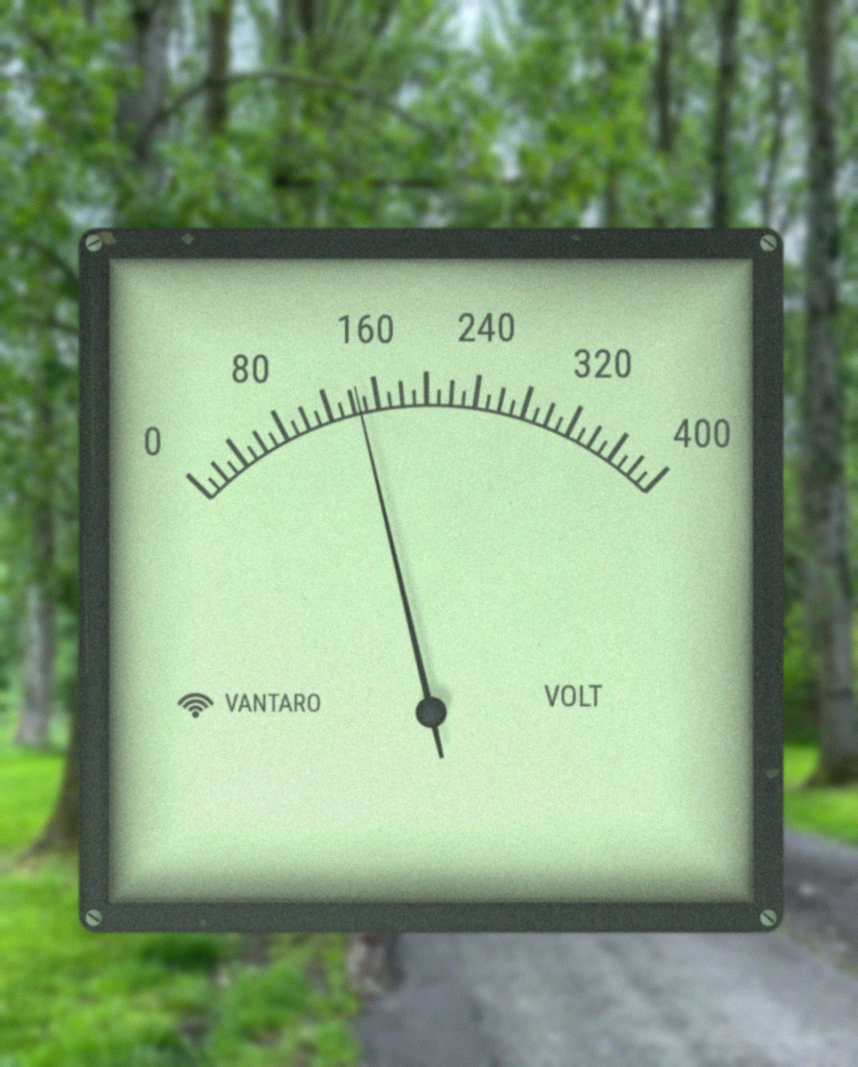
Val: 145
